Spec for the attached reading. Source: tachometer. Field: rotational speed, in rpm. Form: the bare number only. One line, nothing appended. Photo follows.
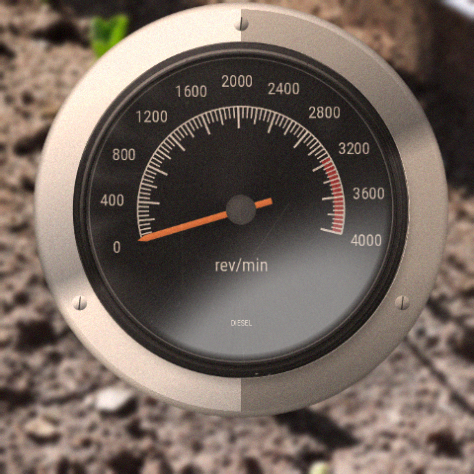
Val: 0
